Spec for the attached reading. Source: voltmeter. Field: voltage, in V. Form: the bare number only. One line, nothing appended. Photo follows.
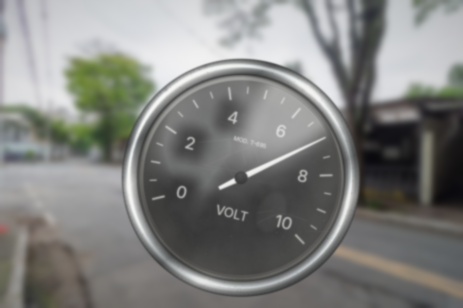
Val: 7
